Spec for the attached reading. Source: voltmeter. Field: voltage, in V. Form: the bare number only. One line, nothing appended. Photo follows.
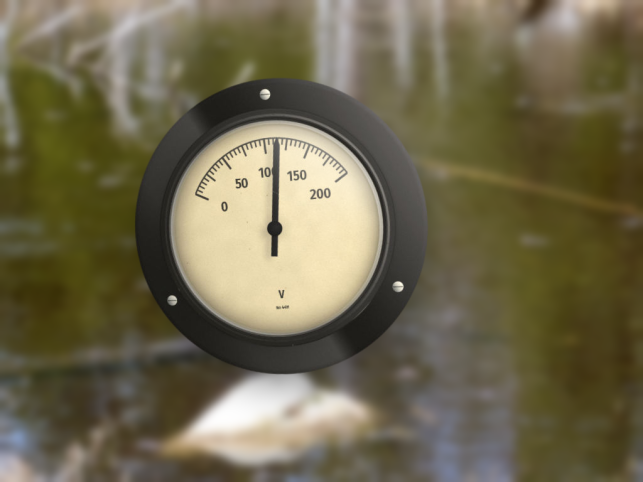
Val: 115
